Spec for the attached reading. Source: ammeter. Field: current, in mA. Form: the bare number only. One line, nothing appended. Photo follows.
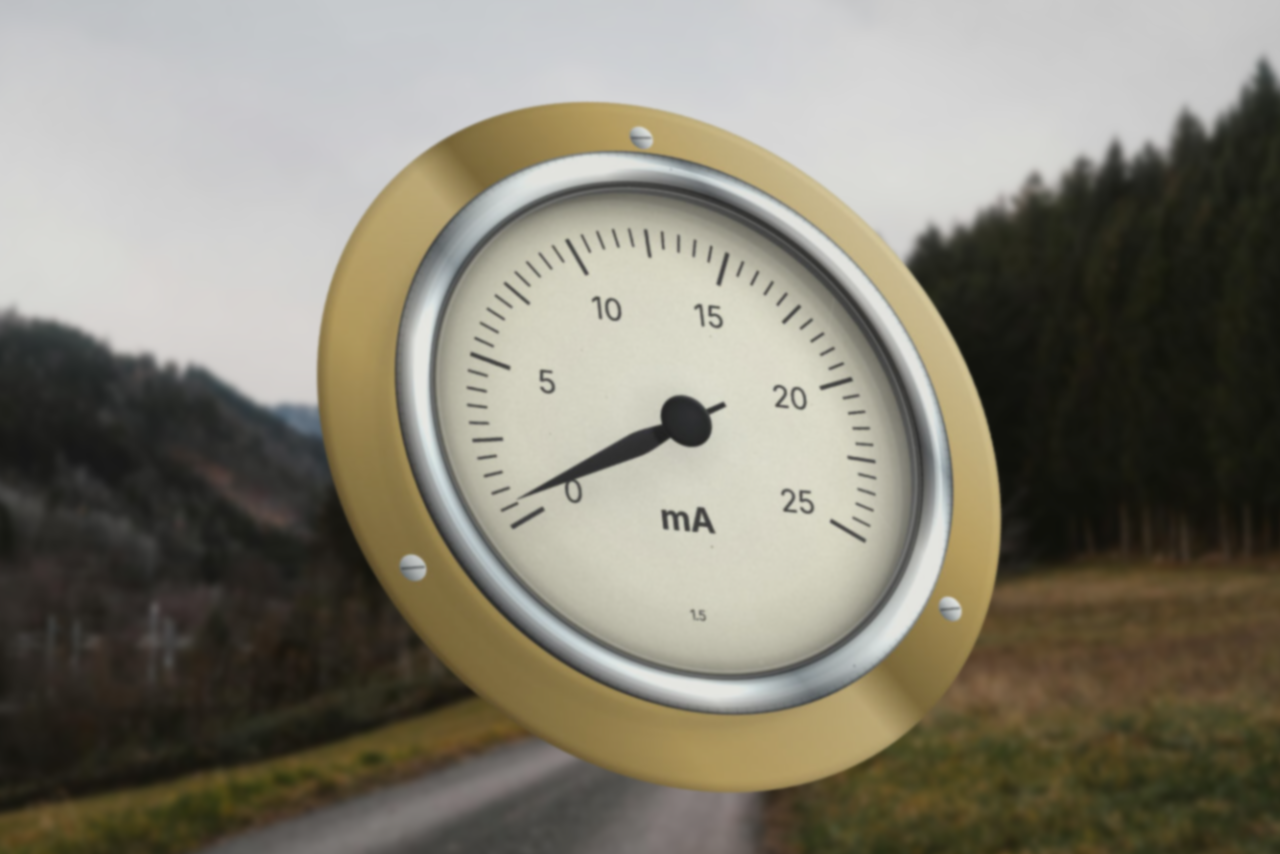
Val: 0.5
